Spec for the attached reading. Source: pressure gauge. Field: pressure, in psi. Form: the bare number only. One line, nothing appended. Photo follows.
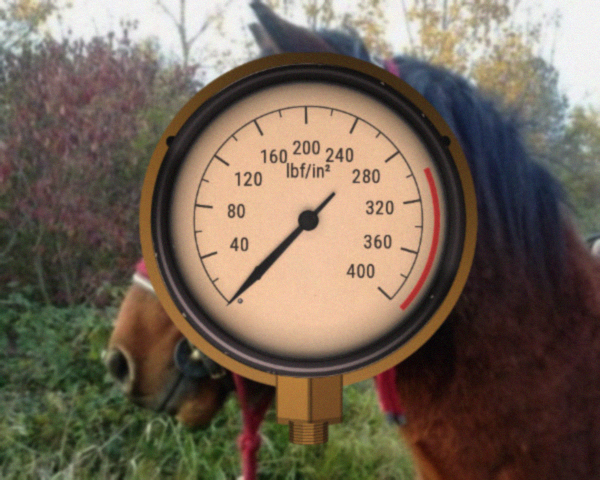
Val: 0
